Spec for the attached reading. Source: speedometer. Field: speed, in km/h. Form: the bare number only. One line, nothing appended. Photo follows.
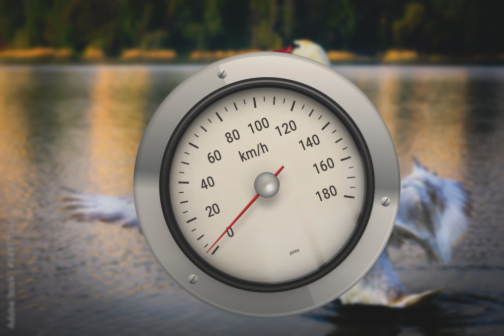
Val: 2.5
